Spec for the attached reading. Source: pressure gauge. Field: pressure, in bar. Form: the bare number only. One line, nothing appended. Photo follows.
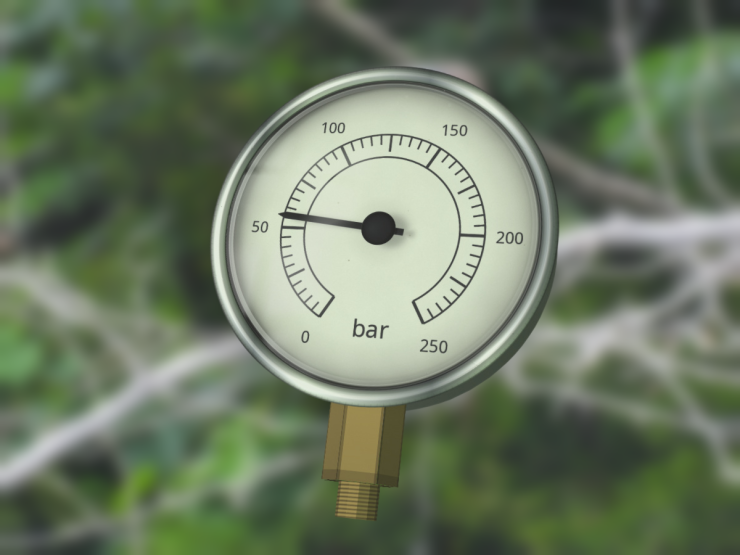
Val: 55
